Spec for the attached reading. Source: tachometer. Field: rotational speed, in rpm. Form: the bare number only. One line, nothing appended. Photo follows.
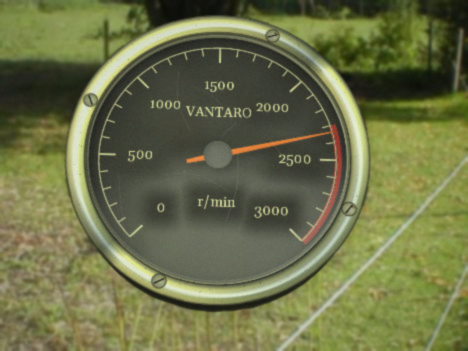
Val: 2350
